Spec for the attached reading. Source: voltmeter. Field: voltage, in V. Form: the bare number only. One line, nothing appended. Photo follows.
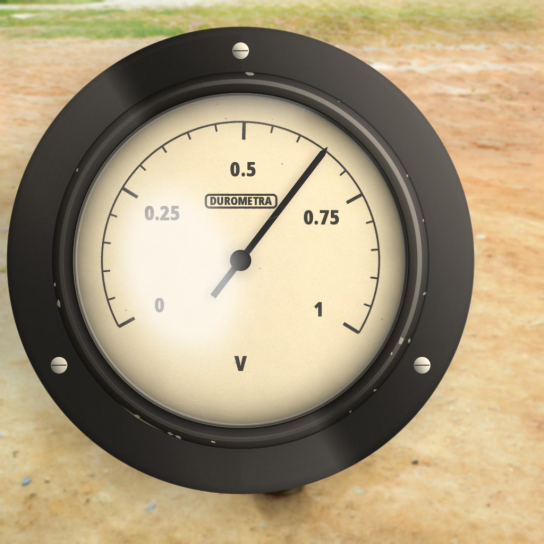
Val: 0.65
